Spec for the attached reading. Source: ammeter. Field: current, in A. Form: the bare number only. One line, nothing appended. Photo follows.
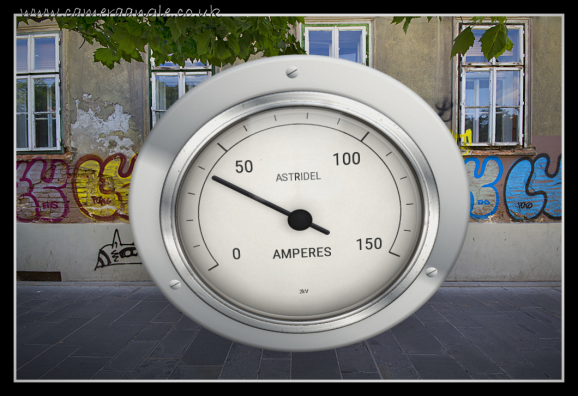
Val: 40
